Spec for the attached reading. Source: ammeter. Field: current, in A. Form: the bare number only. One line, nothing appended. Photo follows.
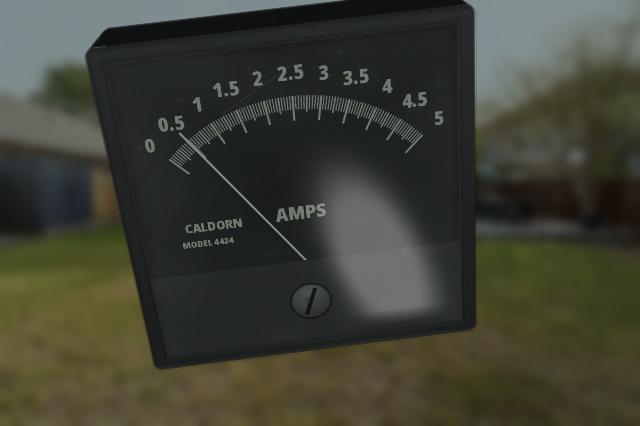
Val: 0.5
